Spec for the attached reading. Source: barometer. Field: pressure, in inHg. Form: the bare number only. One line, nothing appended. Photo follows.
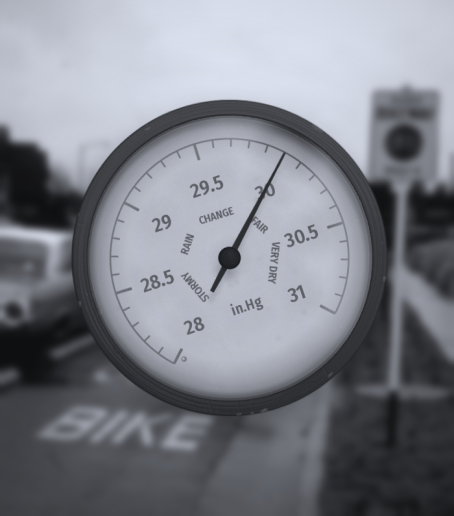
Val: 30
